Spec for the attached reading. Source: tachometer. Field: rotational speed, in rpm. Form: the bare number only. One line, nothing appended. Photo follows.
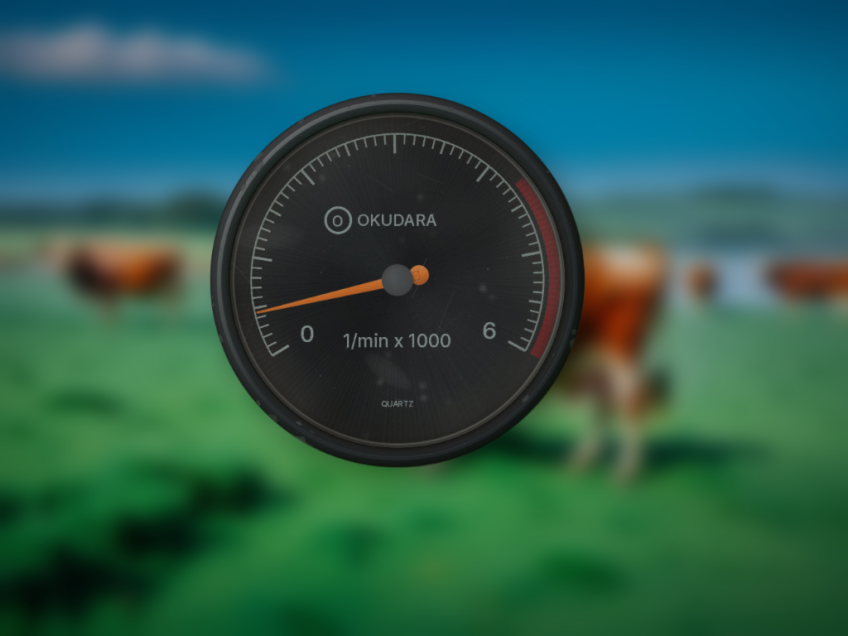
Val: 450
